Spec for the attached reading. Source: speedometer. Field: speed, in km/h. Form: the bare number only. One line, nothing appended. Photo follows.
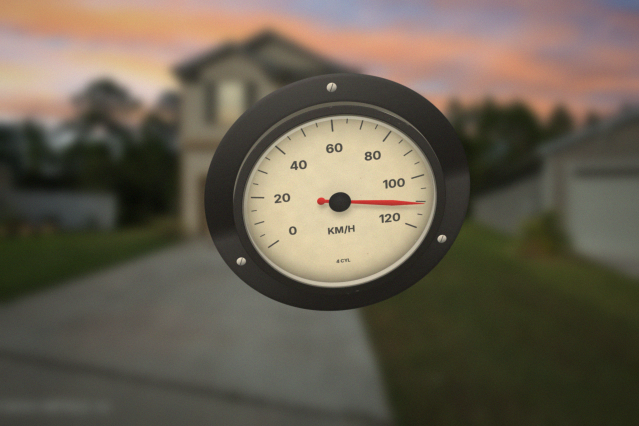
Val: 110
